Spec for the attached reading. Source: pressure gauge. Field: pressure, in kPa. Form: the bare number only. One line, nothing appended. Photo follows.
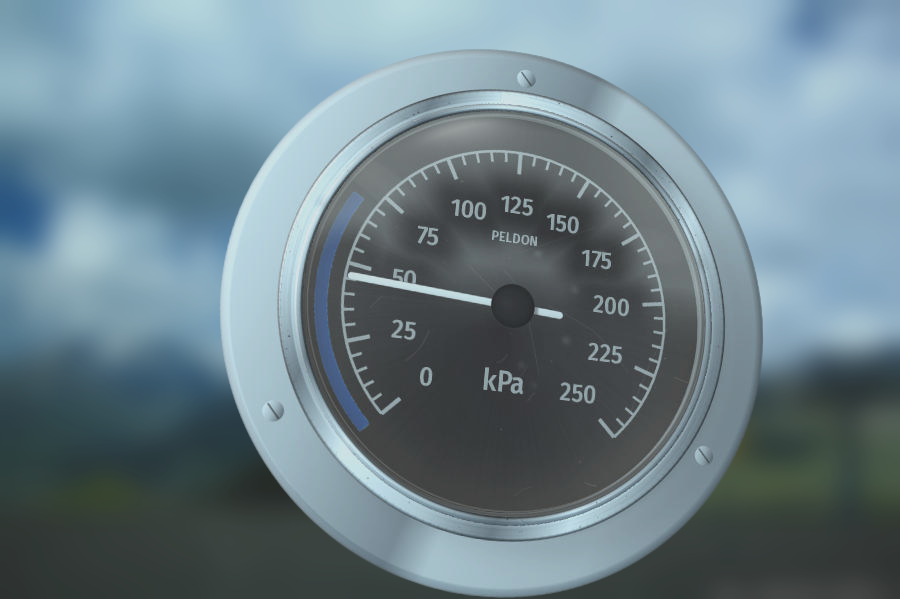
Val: 45
